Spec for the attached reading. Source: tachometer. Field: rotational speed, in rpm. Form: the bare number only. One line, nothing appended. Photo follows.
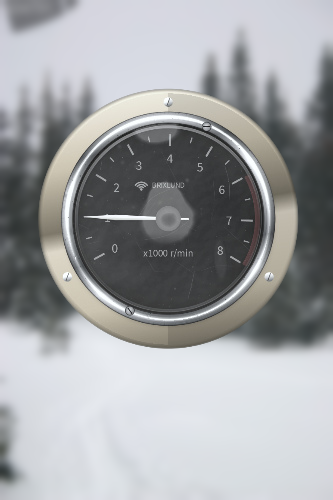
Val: 1000
